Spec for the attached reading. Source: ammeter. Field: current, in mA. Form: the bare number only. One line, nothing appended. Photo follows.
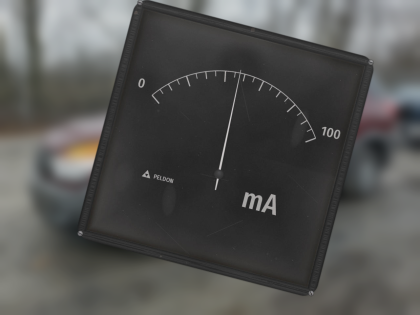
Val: 47.5
